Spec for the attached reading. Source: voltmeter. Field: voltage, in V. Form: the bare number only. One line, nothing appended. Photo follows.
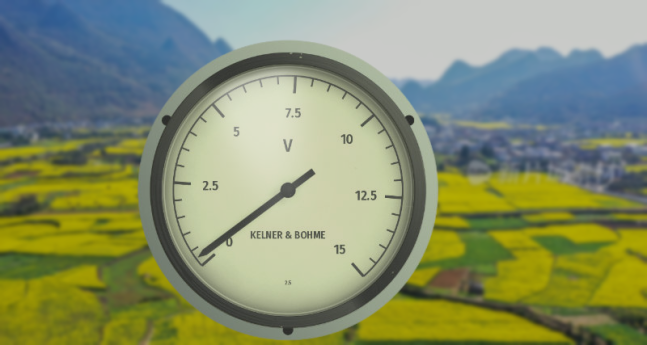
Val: 0.25
